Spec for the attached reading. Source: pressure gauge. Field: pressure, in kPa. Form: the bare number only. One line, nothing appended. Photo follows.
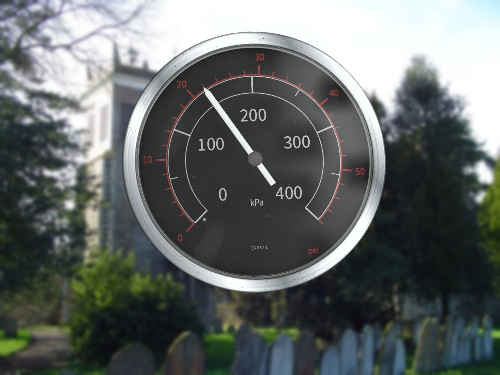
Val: 150
